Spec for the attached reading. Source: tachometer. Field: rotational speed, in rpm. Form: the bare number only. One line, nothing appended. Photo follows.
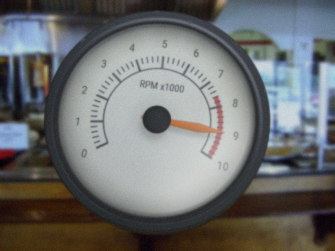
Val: 9000
